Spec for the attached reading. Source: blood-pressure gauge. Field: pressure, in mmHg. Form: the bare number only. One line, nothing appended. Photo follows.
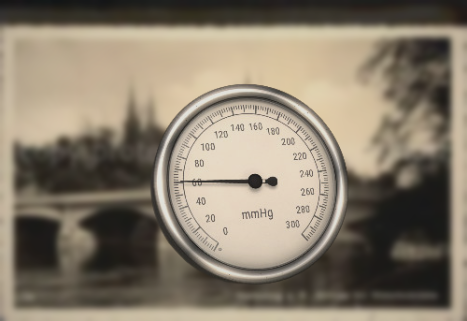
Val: 60
